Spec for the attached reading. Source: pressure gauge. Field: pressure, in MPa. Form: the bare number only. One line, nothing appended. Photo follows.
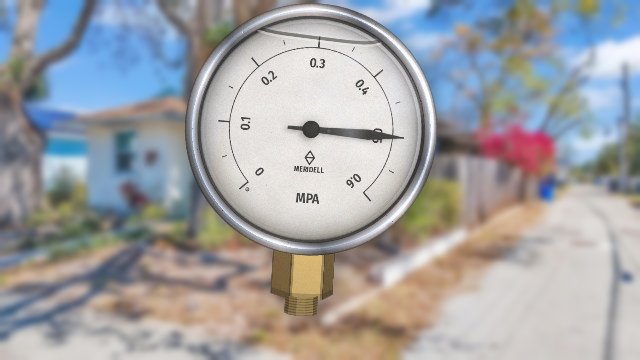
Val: 0.5
